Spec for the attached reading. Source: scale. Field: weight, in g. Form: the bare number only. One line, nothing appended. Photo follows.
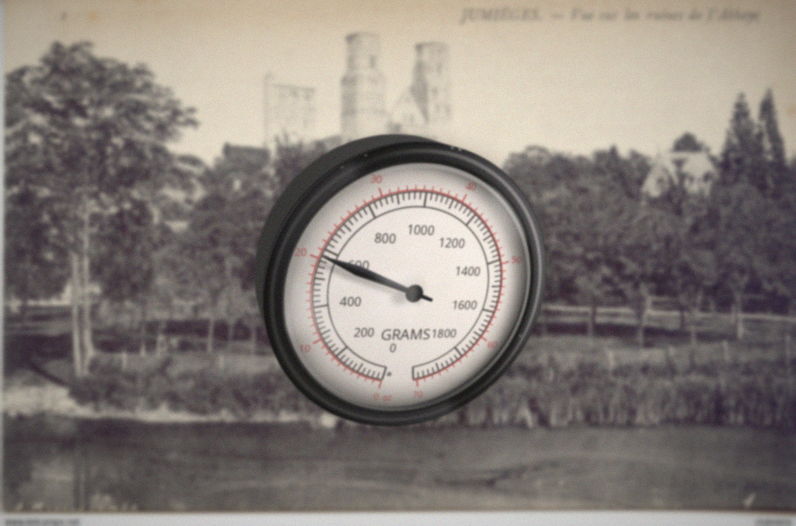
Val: 580
